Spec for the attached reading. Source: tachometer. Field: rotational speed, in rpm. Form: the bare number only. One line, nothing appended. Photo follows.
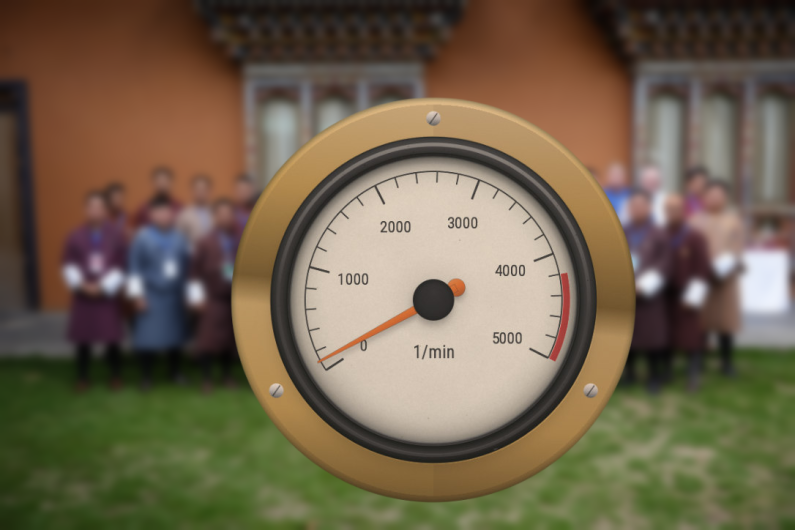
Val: 100
